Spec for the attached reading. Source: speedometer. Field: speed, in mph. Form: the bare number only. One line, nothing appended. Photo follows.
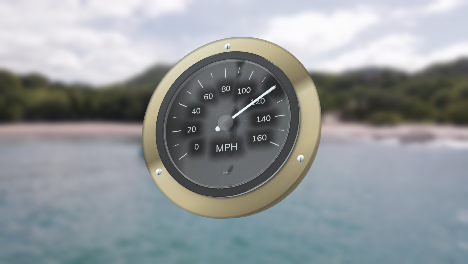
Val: 120
